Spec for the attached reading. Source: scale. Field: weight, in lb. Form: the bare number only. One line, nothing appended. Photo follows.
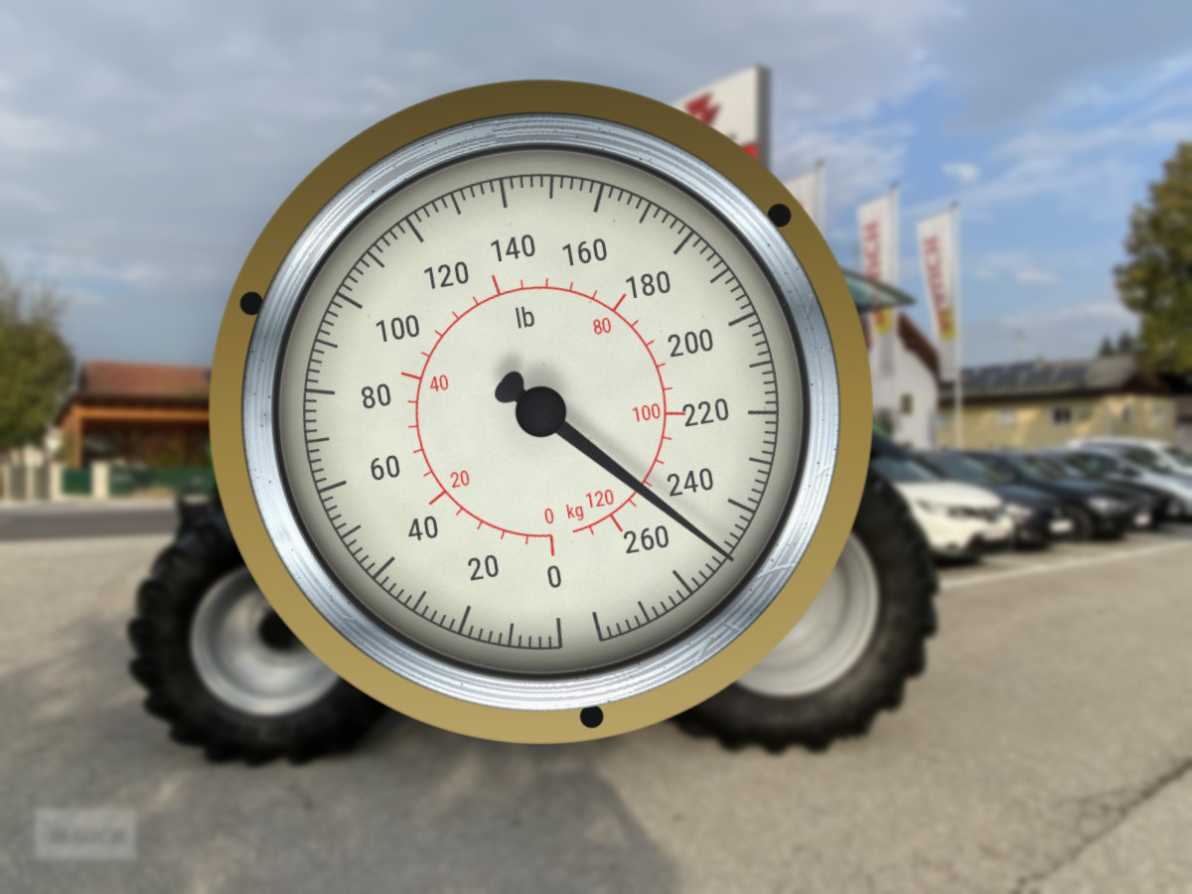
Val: 250
